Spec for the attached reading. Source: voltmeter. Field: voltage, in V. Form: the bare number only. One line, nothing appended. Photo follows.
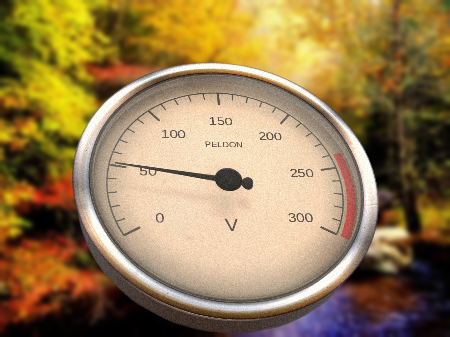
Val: 50
